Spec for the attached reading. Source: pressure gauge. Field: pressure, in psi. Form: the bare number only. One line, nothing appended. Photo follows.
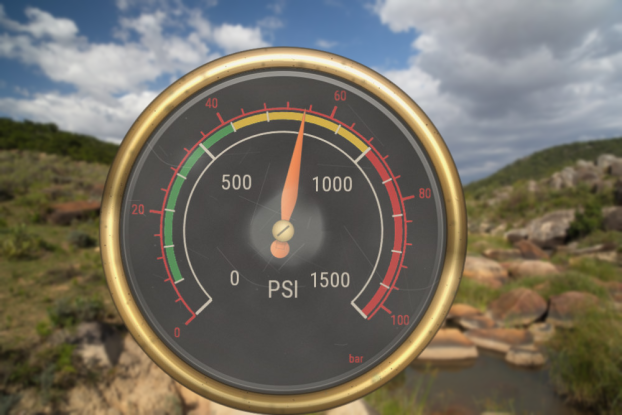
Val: 800
